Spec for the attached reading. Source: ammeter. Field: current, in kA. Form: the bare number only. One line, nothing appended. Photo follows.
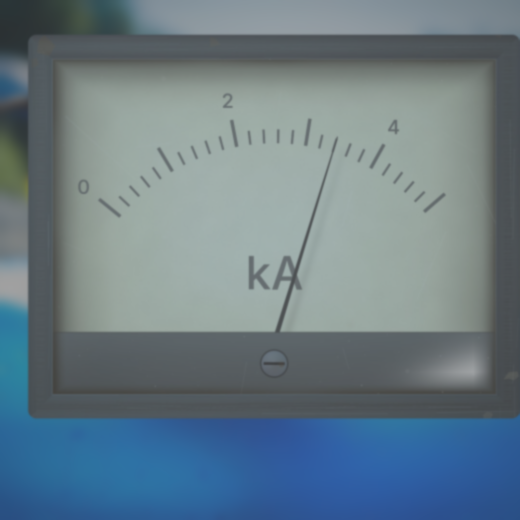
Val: 3.4
